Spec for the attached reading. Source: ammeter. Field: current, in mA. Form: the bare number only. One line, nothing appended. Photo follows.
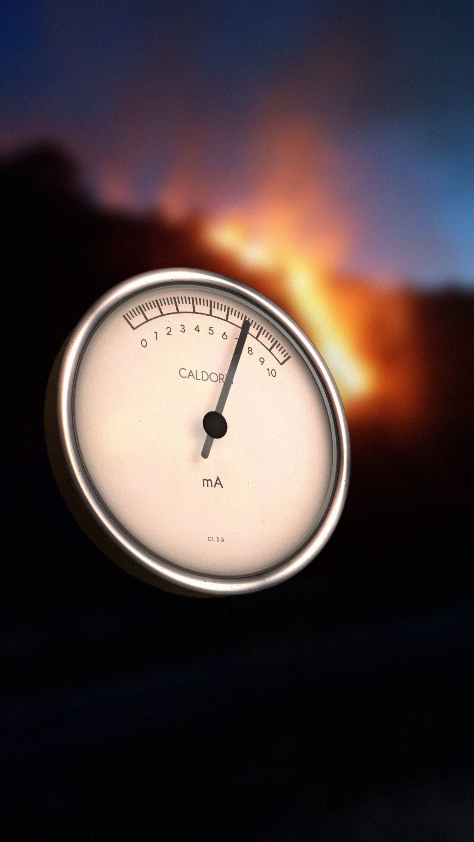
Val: 7
